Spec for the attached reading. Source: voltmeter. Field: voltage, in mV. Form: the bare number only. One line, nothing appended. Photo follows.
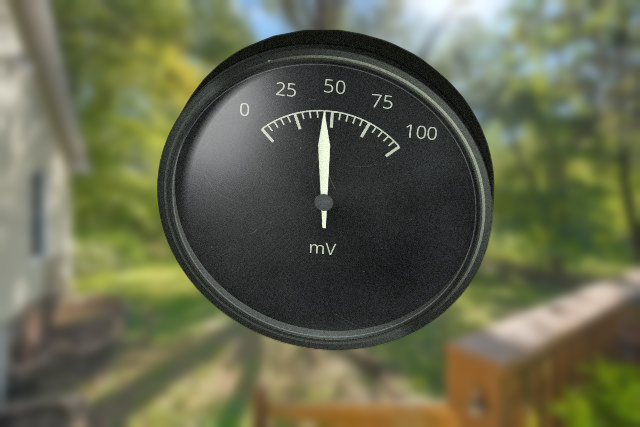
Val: 45
